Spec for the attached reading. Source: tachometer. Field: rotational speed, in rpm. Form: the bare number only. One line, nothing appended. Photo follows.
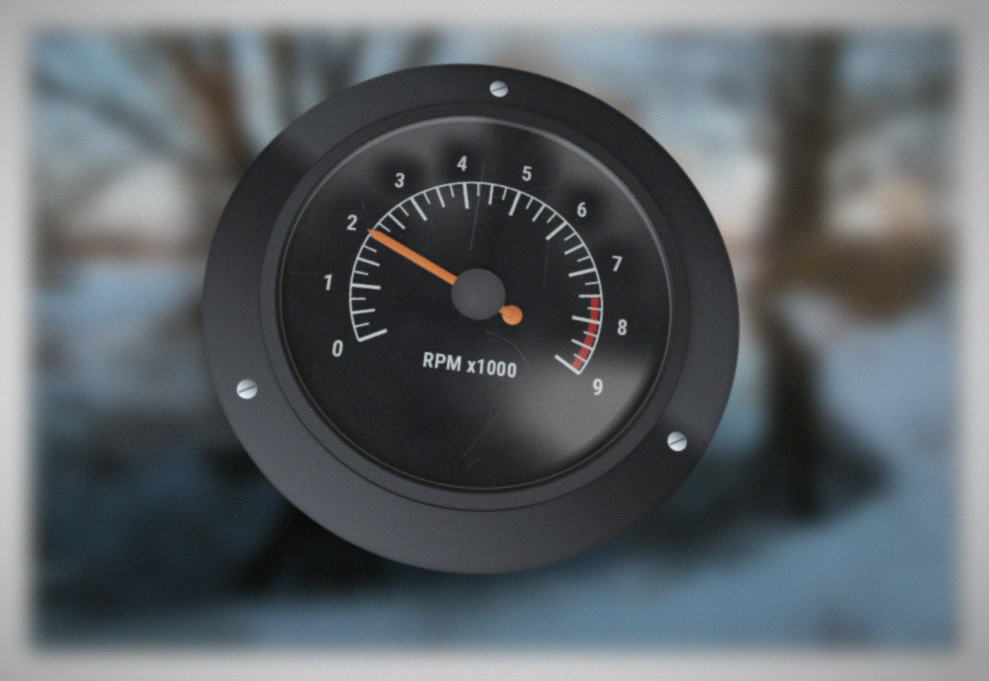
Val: 2000
